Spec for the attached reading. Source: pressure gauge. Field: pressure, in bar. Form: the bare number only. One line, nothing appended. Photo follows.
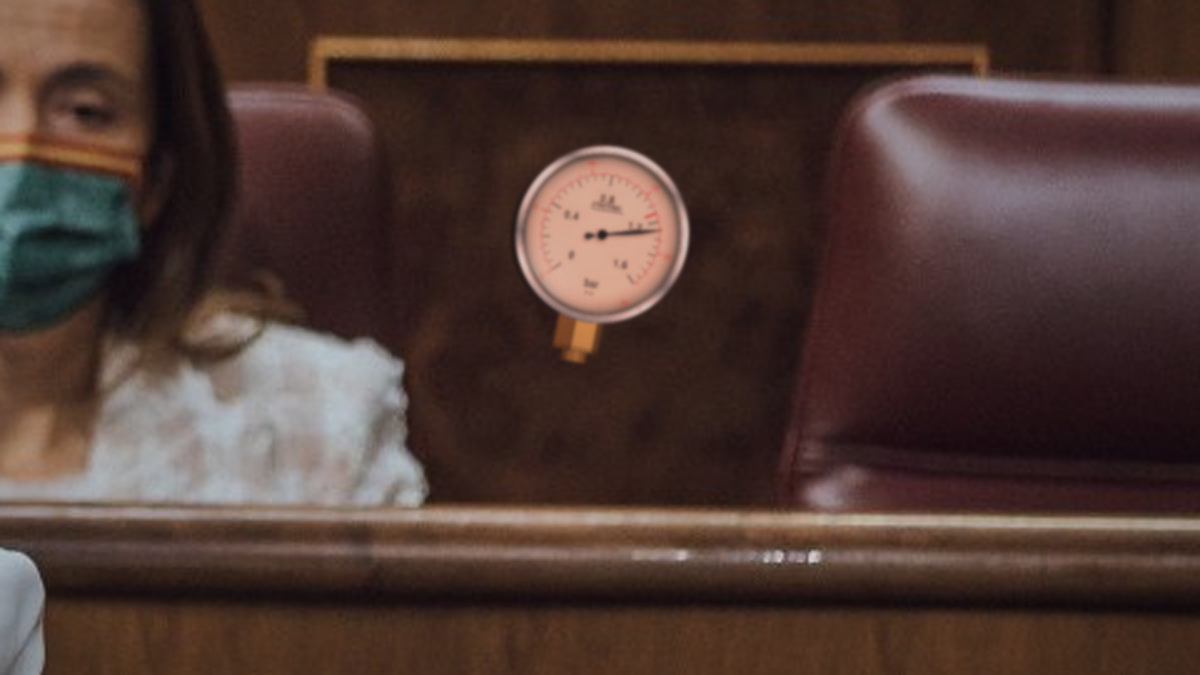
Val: 1.25
